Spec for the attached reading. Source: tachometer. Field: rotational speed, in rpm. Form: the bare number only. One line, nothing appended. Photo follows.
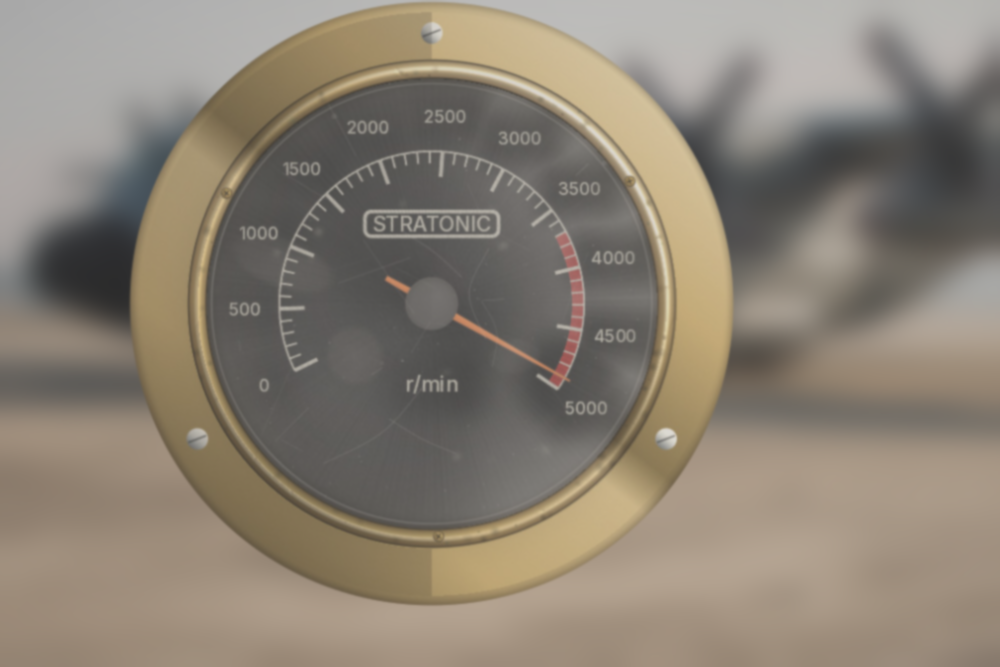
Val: 4900
